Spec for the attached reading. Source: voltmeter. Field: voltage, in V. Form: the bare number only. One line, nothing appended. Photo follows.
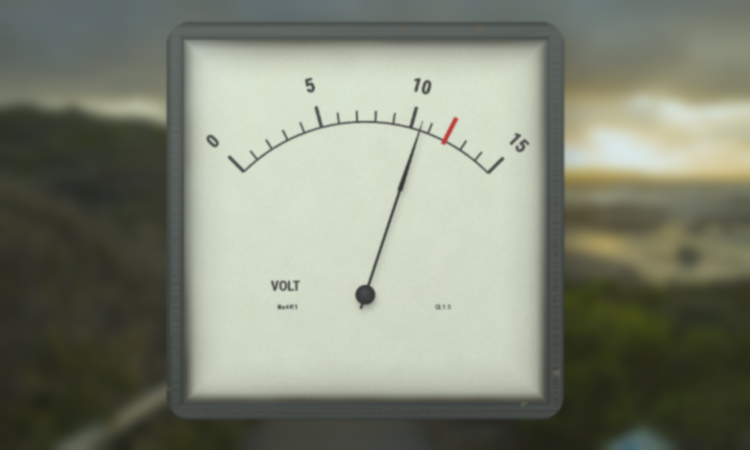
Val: 10.5
